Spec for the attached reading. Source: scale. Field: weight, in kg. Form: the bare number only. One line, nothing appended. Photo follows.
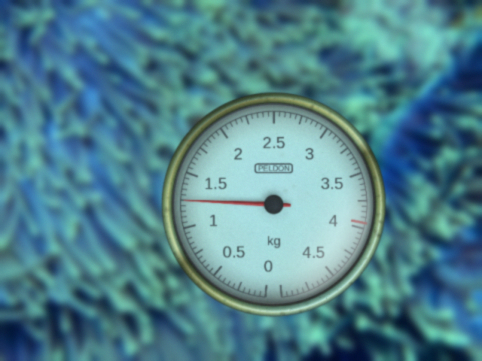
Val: 1.25
